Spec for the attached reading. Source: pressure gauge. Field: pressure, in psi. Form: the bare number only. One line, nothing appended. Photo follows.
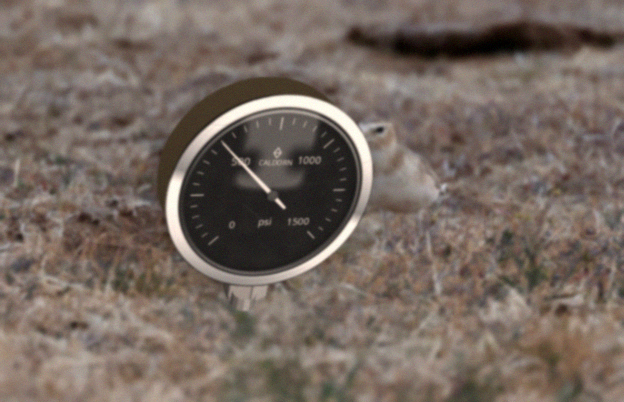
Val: 500
